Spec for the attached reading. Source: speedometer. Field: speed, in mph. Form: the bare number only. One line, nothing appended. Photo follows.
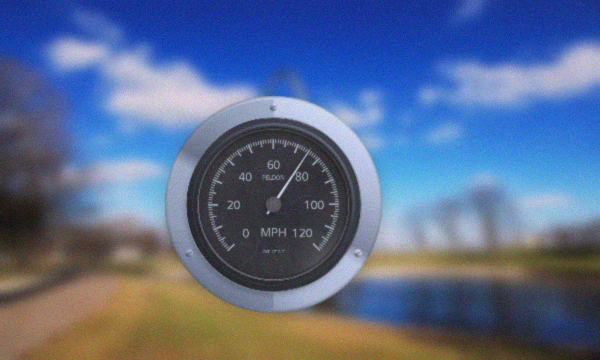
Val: 75
